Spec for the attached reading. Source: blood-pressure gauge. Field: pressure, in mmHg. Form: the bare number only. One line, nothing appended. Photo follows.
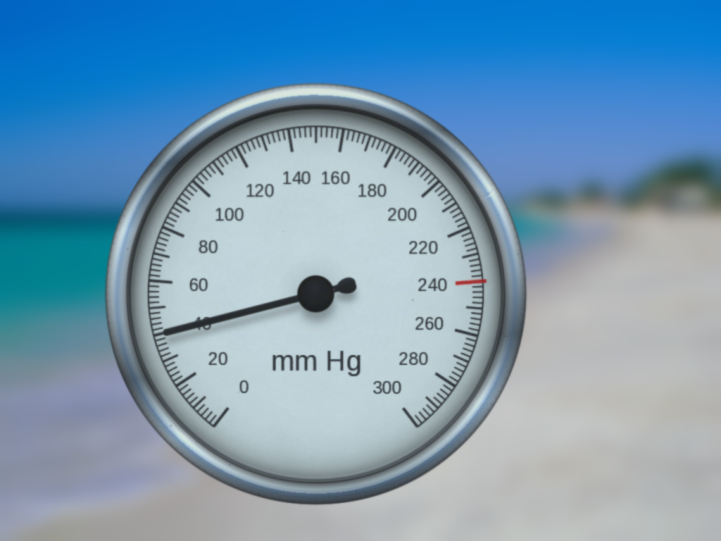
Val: 40
